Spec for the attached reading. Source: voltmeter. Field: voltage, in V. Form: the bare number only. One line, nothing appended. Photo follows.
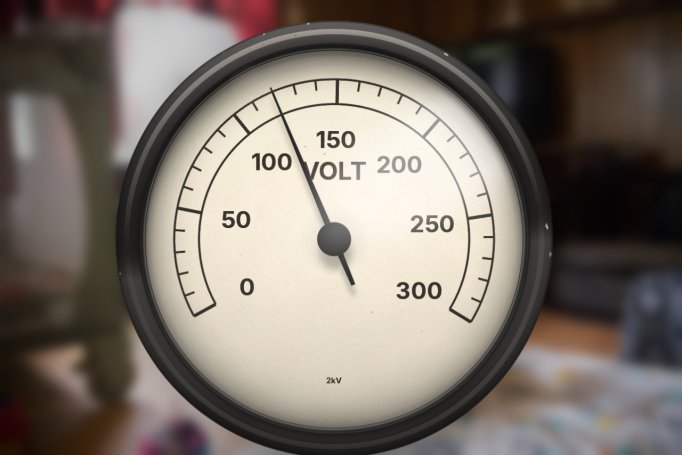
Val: 120
